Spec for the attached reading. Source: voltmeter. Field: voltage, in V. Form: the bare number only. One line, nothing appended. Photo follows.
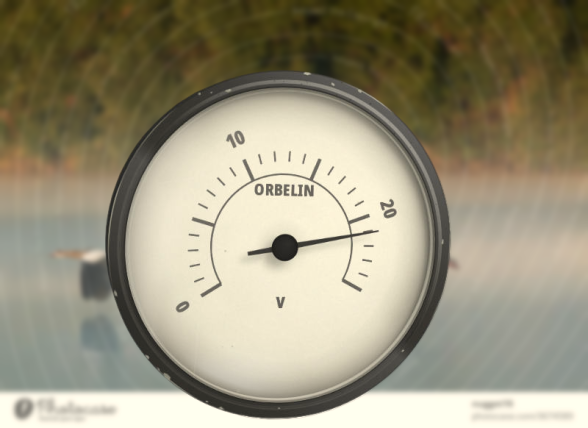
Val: 21
